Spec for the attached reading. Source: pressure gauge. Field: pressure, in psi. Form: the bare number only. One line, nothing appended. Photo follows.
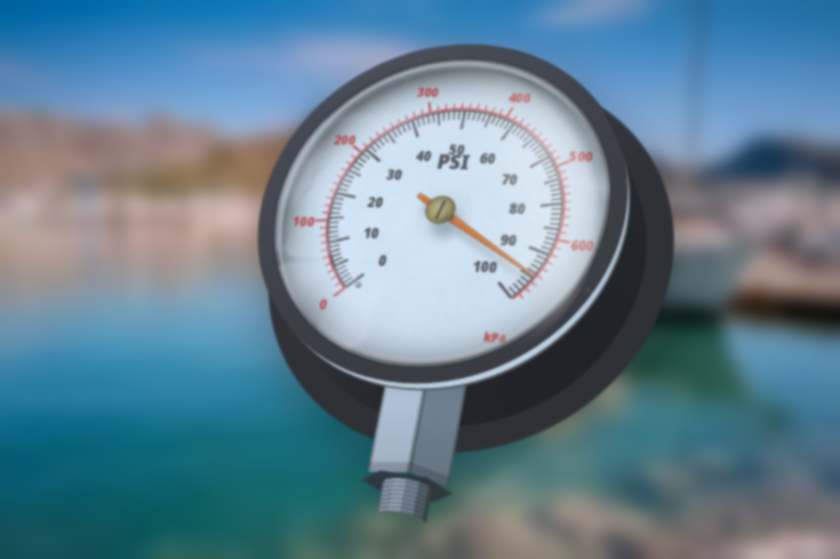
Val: 95
